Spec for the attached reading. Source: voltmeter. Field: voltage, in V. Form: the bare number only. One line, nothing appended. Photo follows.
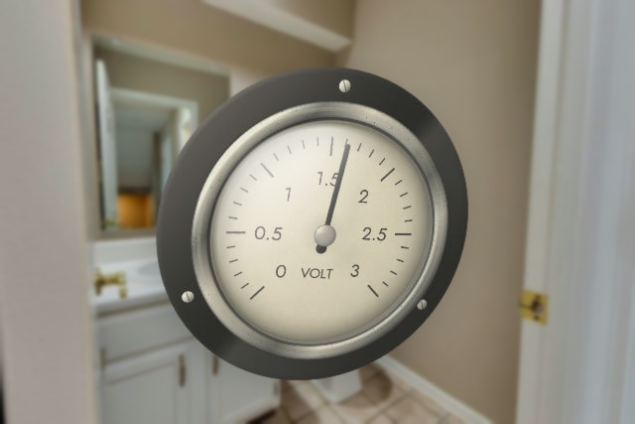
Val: 1.6
